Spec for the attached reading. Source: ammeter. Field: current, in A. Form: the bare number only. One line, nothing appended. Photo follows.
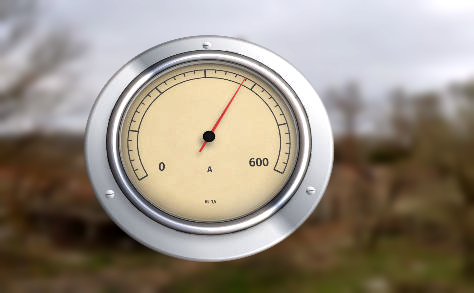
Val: 380
